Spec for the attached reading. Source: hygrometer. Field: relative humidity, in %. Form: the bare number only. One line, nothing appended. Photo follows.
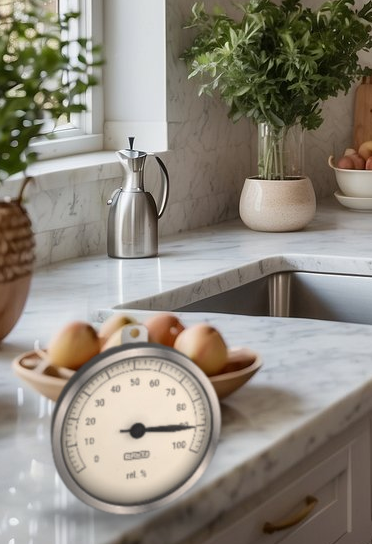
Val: 90
